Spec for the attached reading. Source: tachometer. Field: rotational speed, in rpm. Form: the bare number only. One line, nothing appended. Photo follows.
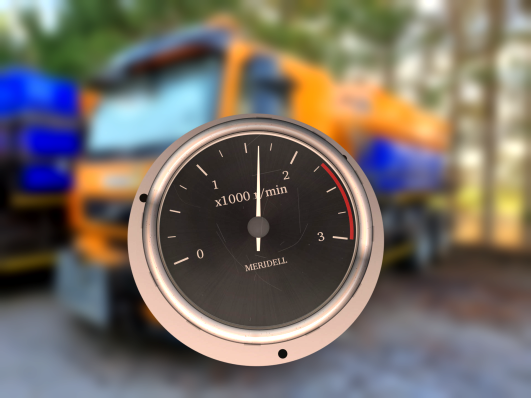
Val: 1625
